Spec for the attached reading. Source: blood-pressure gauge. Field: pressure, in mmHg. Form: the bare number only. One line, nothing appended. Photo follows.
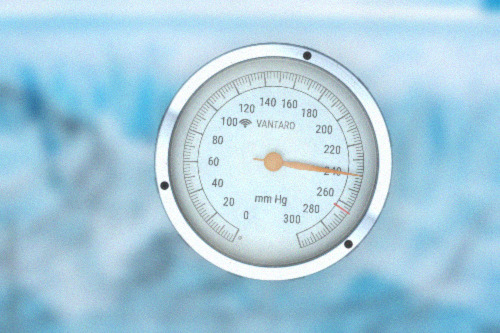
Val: 240
